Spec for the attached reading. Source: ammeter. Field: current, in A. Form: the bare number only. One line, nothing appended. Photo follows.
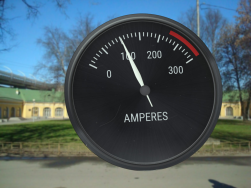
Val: 100
